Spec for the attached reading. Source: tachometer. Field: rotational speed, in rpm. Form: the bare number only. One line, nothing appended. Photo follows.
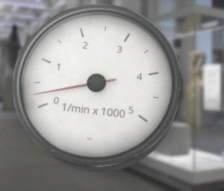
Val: 250
